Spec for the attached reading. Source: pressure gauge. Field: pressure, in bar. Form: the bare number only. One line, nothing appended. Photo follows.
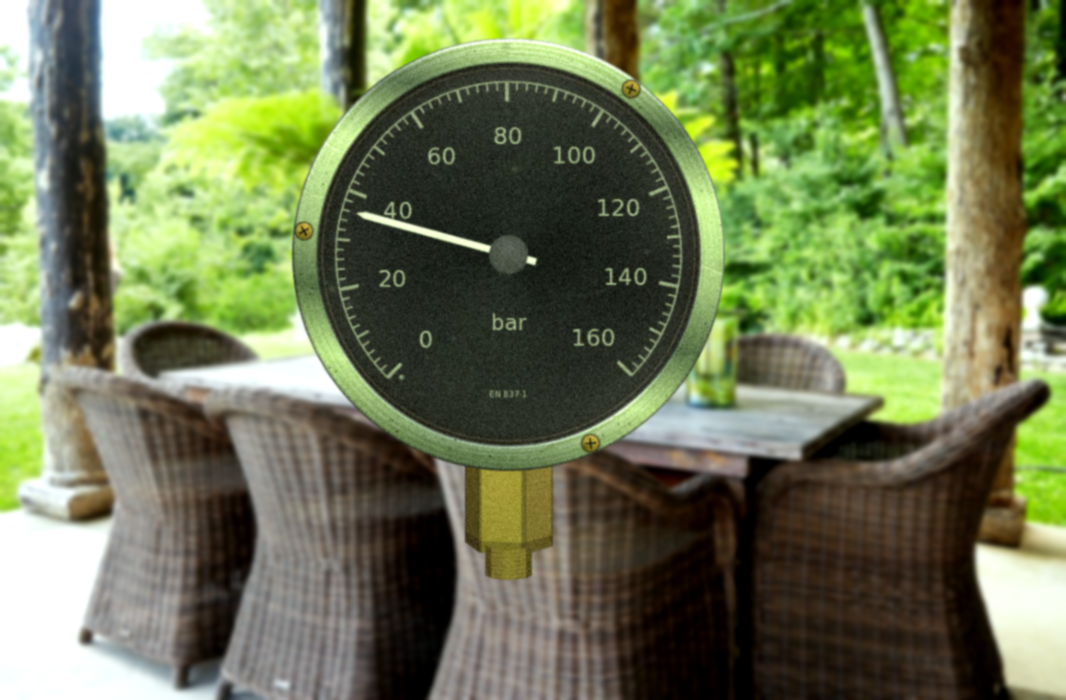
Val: 36
